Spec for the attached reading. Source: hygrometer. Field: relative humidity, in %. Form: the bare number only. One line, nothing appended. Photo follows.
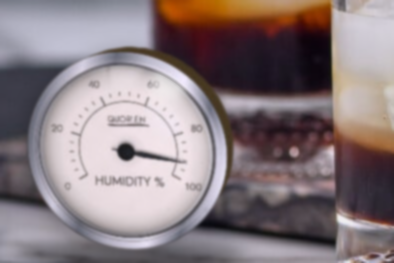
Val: 92
